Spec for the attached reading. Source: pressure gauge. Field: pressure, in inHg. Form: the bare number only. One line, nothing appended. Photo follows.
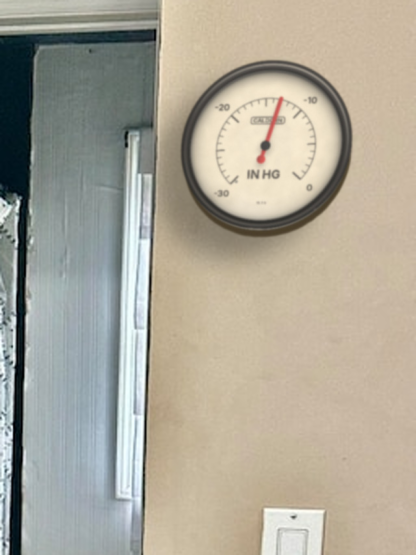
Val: -13
